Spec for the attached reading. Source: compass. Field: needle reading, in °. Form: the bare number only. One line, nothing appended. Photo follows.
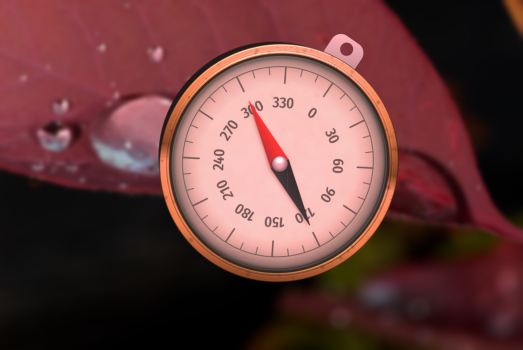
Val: 300
